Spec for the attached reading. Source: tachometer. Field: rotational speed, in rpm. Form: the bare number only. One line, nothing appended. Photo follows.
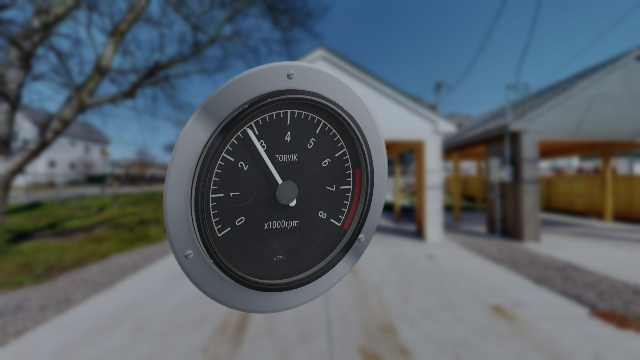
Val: 2800
